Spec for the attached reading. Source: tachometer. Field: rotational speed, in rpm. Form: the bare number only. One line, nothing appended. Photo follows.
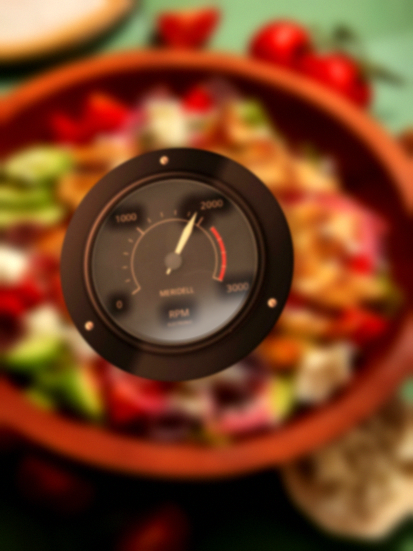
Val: 1900
